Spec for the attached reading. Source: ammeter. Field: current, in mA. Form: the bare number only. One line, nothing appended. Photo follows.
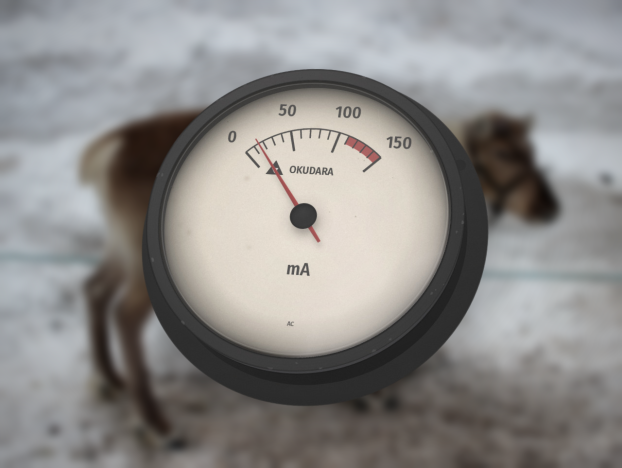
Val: 15
